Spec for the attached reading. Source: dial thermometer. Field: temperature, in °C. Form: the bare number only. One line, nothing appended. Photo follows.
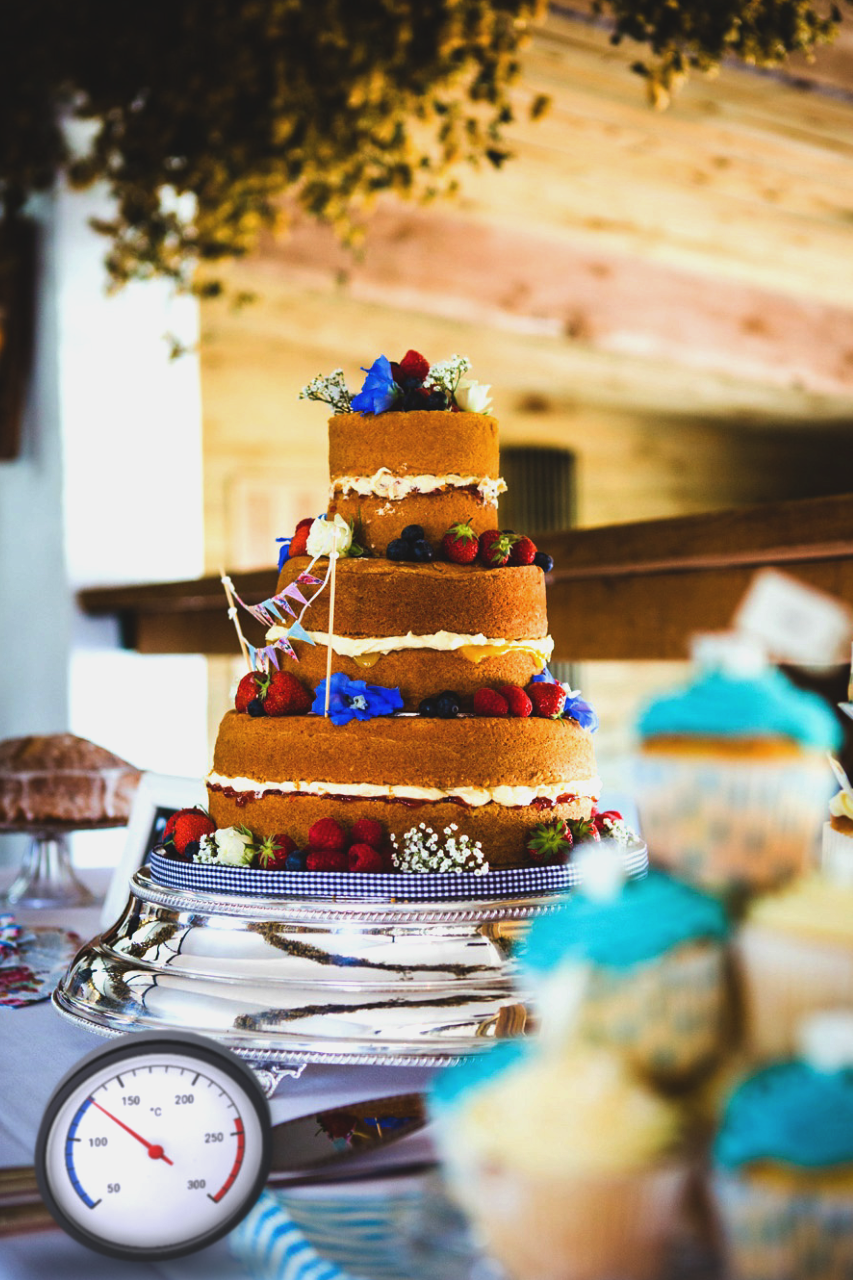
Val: 130
